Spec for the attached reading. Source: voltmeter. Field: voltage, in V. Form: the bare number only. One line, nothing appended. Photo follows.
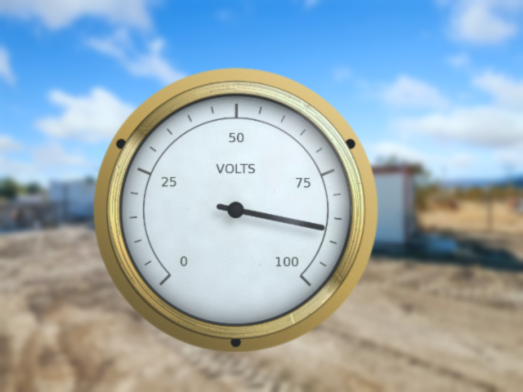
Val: 87.5
